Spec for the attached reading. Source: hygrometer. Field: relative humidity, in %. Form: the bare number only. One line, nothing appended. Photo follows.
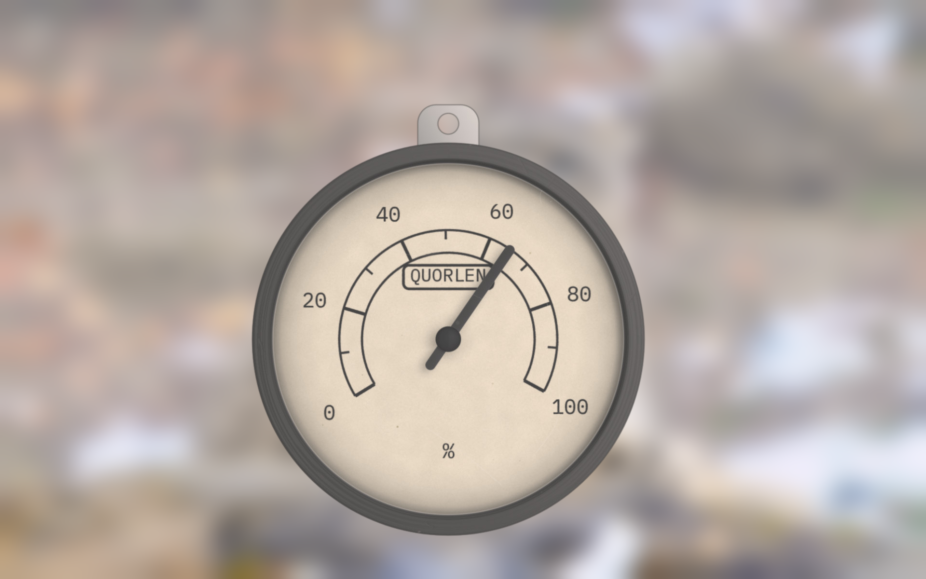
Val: 65
